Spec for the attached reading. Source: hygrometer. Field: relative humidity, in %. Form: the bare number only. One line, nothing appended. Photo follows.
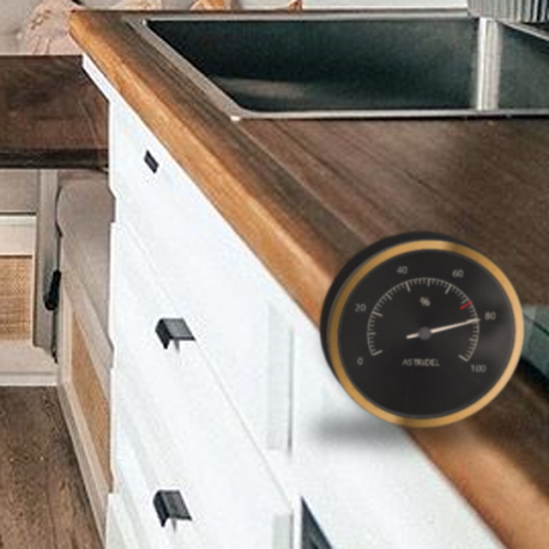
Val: 80
